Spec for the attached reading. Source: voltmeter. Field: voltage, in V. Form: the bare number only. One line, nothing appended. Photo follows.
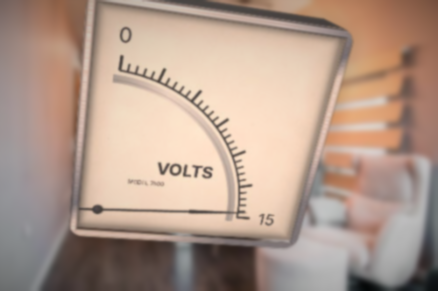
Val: 14.5
